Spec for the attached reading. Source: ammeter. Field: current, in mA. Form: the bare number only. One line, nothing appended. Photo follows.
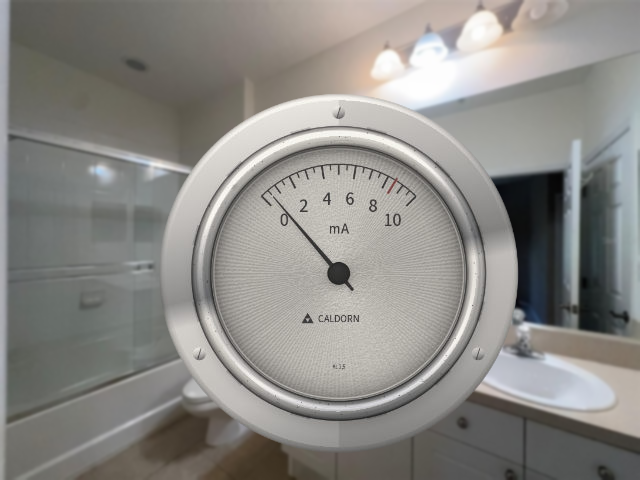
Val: 0.5
